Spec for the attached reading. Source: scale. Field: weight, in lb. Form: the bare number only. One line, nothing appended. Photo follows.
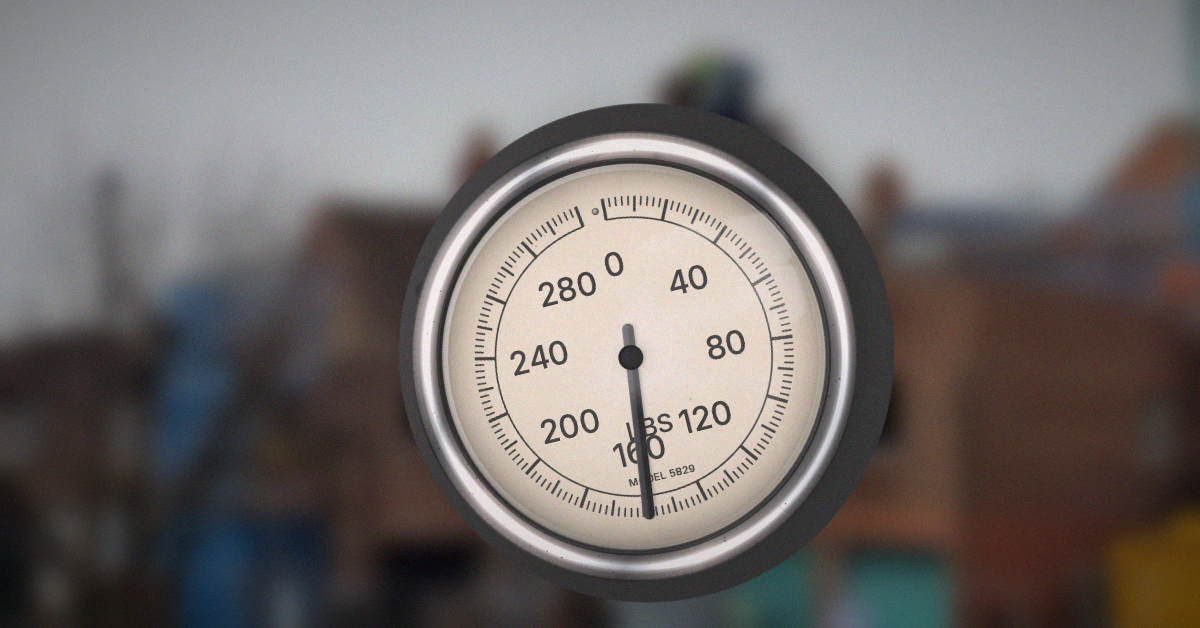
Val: 158
